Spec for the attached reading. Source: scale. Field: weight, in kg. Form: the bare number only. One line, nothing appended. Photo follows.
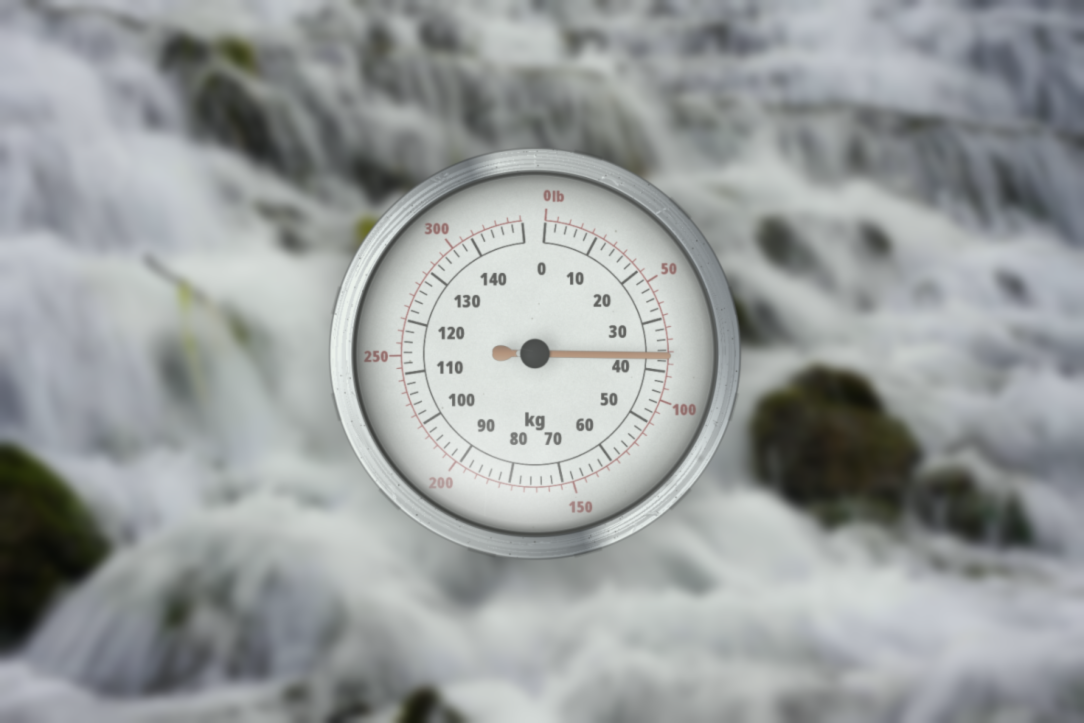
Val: 37
